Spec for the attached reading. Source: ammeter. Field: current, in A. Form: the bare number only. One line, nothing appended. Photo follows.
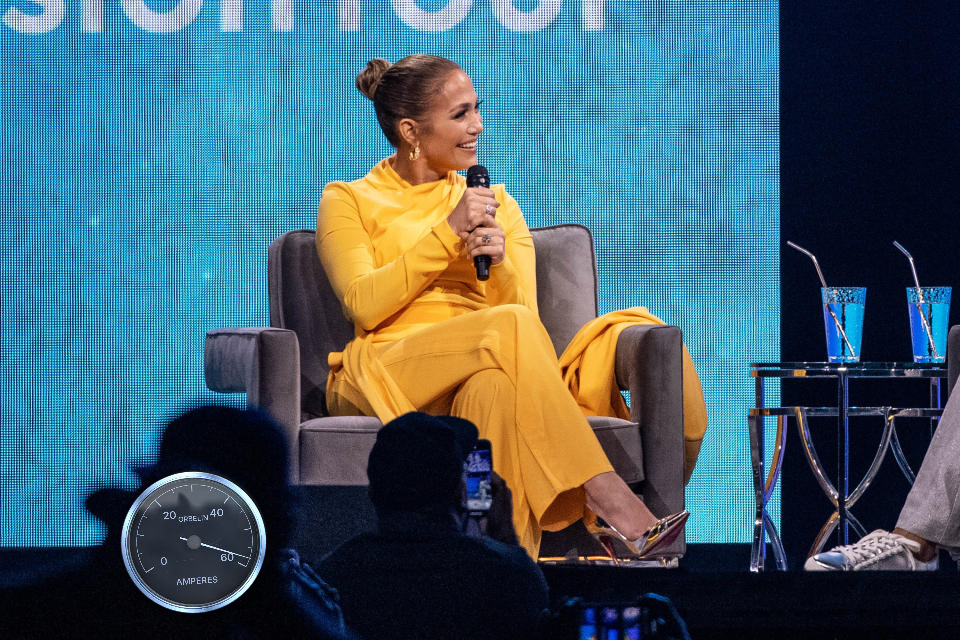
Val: 57.5
